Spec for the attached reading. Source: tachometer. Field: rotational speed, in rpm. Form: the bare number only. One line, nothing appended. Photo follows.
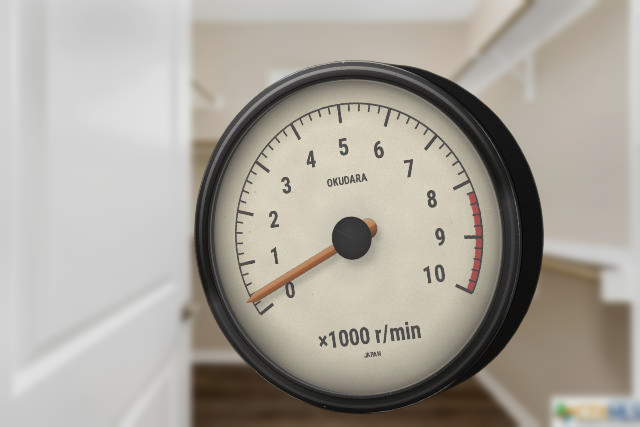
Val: 300
